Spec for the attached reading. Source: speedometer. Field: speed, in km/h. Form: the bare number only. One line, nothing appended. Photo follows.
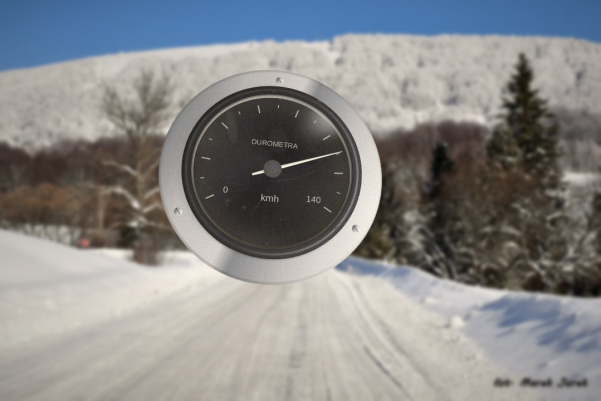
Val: 110
